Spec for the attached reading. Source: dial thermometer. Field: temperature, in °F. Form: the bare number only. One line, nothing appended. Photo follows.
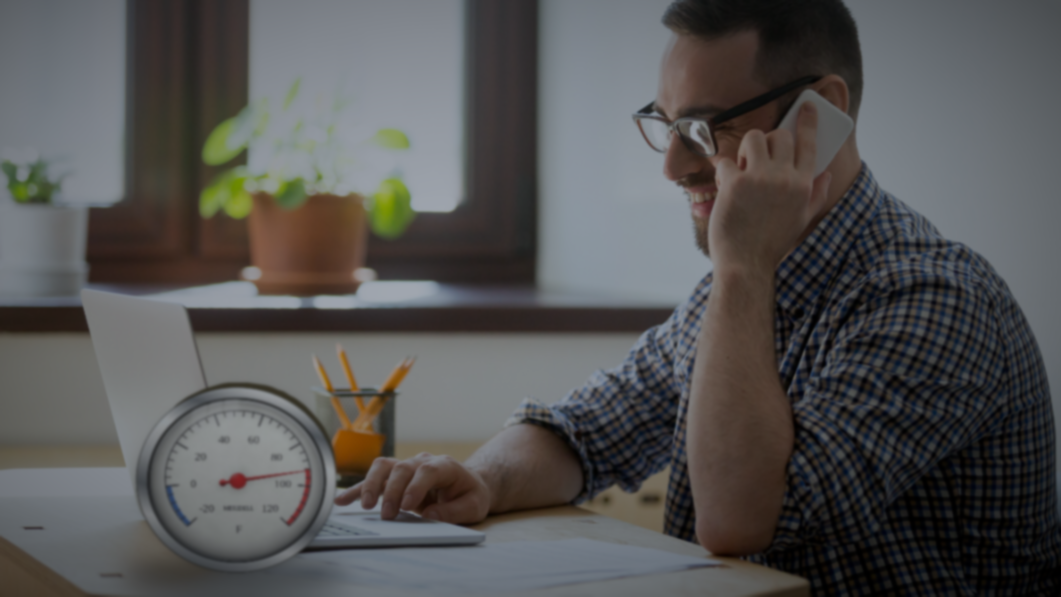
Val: 92
